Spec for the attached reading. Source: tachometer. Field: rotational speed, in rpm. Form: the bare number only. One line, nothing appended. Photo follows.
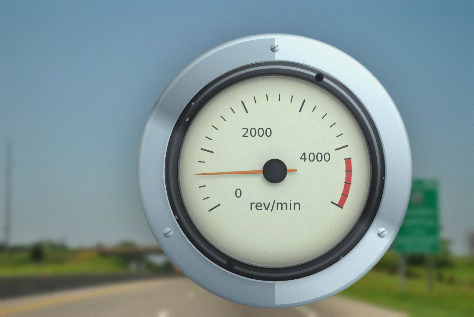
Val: 600
